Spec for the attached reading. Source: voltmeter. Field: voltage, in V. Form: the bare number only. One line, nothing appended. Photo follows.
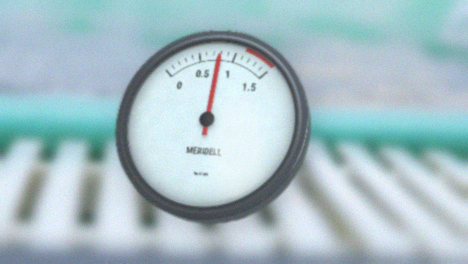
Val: 0.8
